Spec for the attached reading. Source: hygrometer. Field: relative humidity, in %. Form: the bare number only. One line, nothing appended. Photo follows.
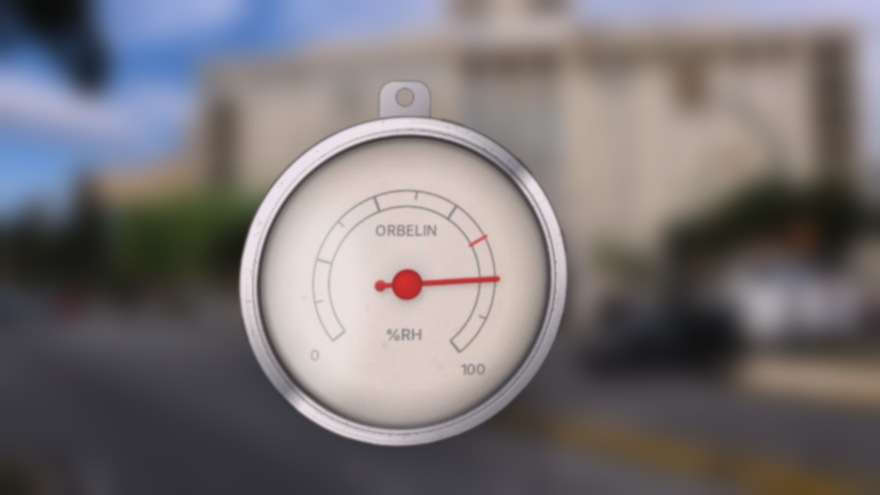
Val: 80
